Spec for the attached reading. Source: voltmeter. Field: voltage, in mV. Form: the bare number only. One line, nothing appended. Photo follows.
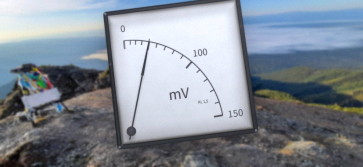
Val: 50
